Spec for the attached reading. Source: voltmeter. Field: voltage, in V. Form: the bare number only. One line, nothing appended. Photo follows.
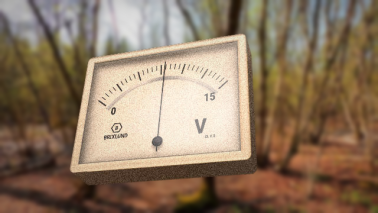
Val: 8
